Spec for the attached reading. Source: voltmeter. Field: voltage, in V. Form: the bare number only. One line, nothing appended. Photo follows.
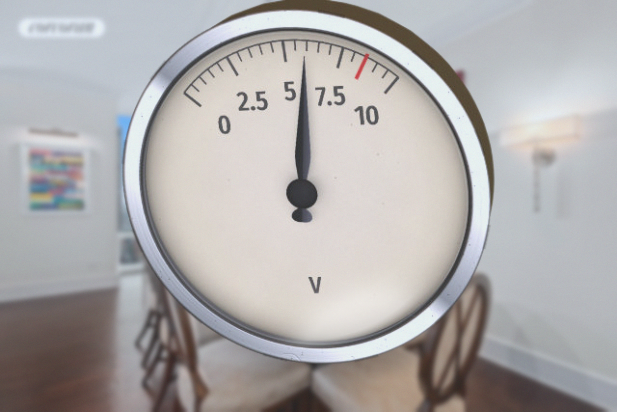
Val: 6
